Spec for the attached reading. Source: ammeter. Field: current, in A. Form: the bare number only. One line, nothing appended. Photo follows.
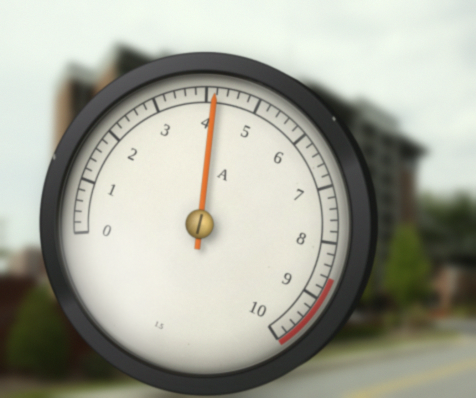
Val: 4.2
